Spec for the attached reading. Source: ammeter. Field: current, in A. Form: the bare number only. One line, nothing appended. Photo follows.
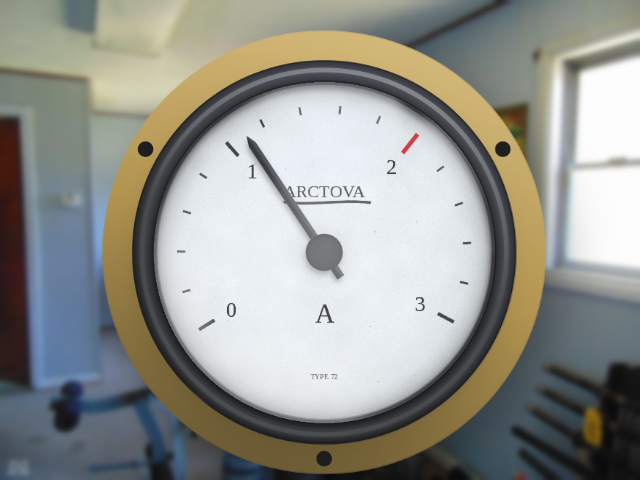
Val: 1.1
